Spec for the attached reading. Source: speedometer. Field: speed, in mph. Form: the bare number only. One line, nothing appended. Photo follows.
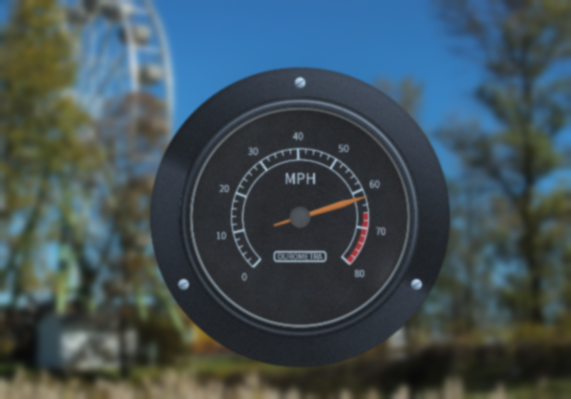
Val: 62
